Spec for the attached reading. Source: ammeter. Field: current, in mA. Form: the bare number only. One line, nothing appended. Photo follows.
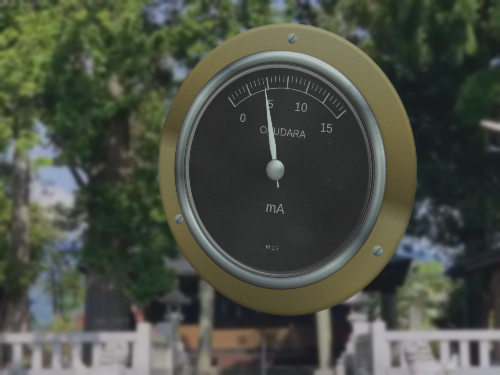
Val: 5
